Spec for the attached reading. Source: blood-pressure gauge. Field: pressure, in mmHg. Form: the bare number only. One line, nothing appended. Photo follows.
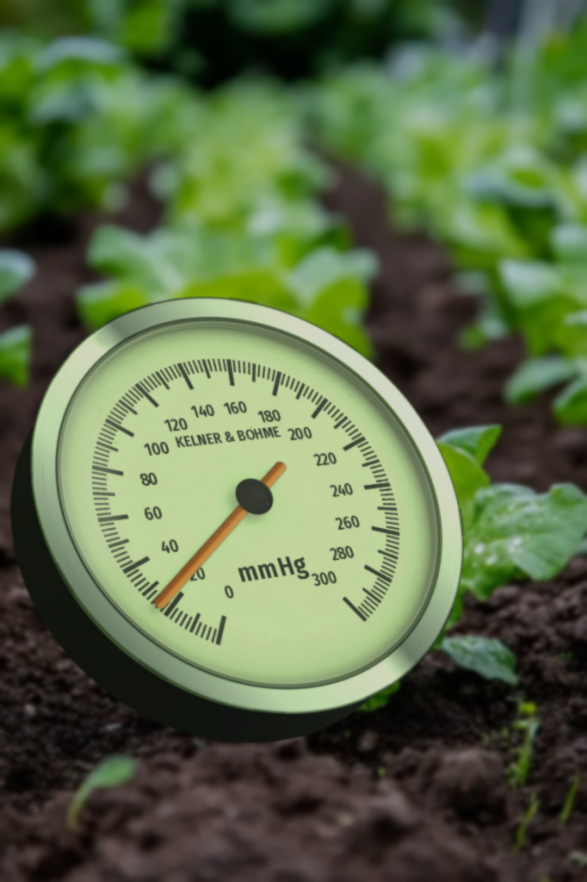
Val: 24
